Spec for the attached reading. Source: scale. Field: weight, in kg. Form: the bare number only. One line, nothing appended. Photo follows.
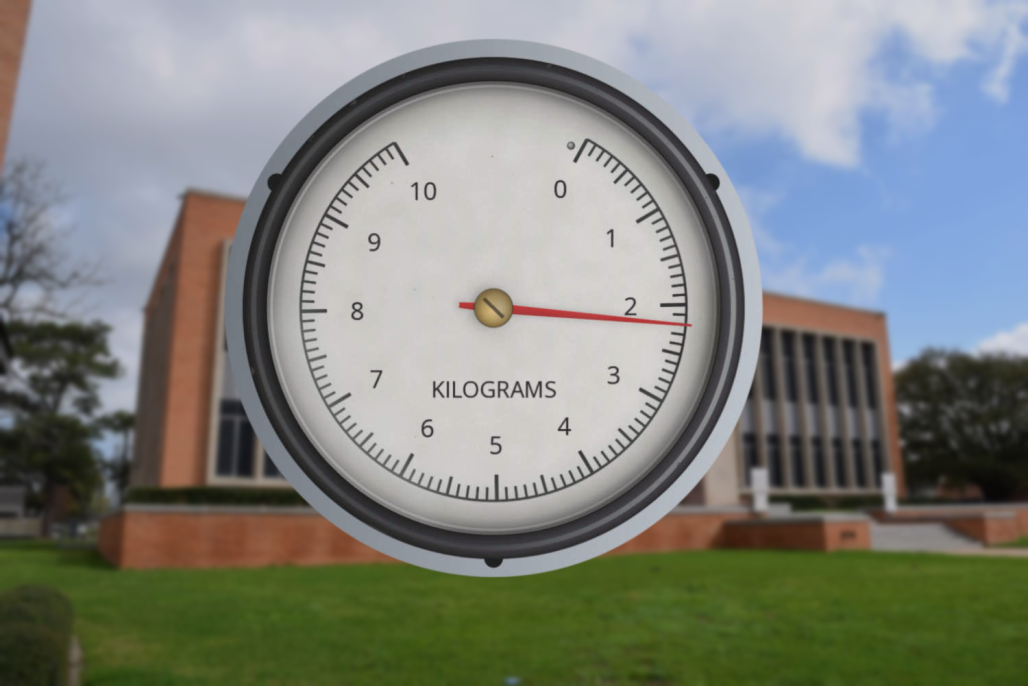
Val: 2.2
